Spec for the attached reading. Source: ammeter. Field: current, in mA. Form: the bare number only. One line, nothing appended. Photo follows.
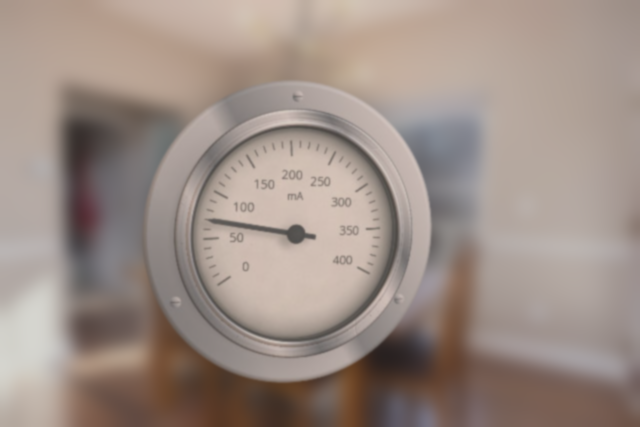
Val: 70
